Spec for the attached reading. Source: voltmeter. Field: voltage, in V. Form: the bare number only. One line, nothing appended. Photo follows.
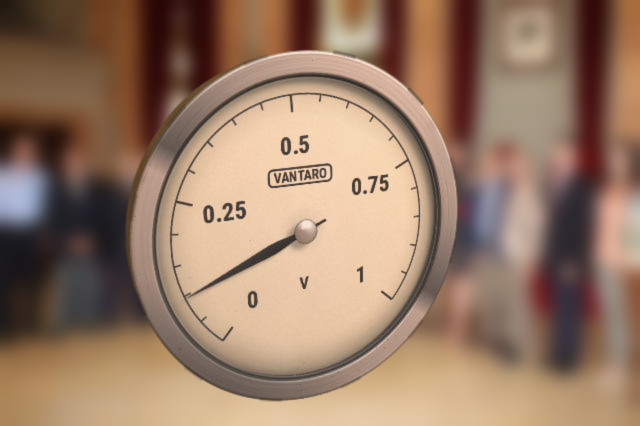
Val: 0.1
